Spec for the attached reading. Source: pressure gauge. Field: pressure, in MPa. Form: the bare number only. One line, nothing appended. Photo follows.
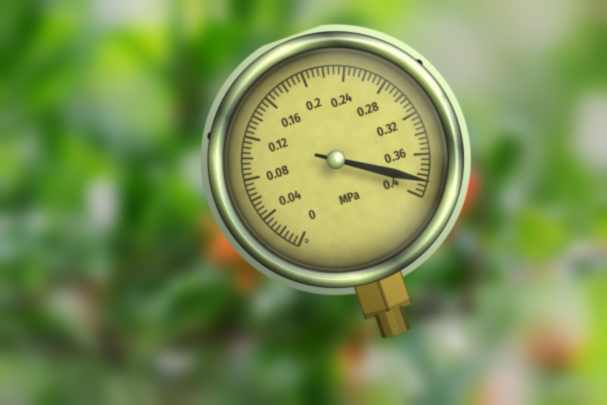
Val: 0.385
